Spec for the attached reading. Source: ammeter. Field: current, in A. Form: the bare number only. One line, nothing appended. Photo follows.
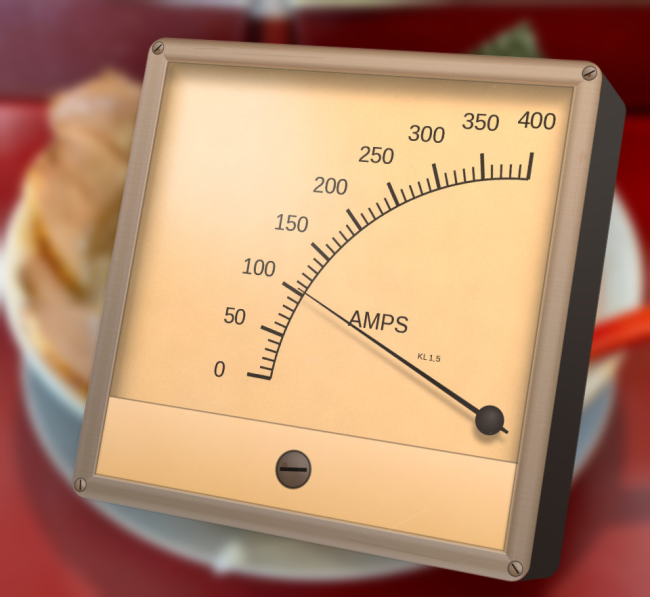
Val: 105
